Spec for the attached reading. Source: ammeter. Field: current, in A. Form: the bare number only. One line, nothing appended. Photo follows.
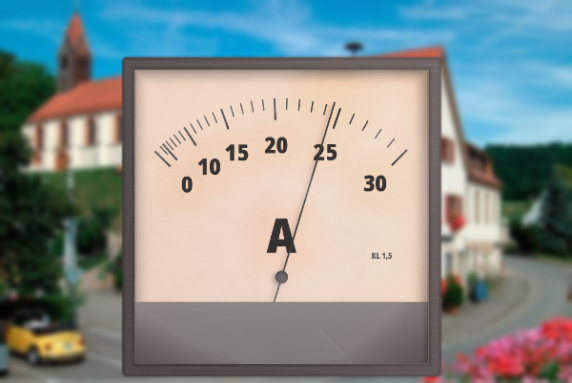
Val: 24.5
